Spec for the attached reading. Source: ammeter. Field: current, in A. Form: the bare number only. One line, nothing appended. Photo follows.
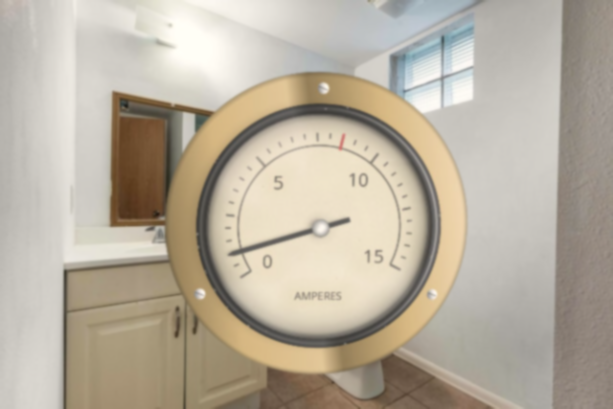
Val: 1
